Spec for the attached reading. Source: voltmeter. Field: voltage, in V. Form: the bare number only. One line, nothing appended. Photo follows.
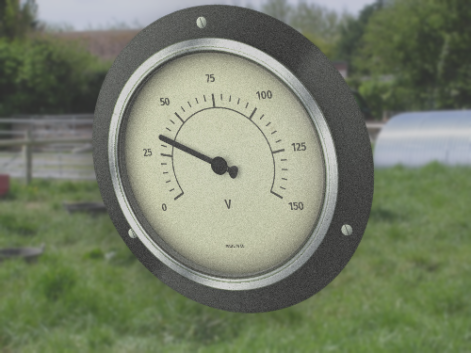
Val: 35
